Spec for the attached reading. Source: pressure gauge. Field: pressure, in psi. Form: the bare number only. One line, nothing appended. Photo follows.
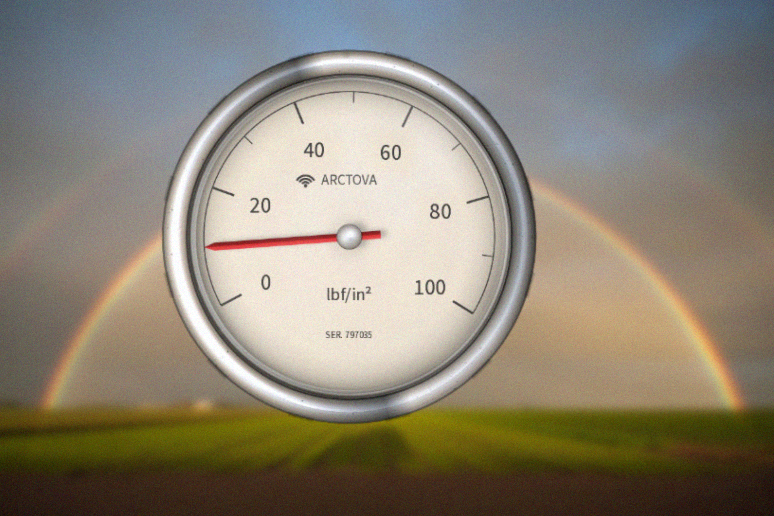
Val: 10
